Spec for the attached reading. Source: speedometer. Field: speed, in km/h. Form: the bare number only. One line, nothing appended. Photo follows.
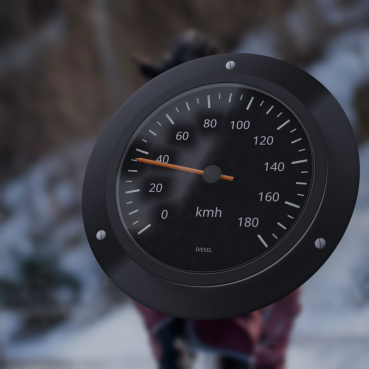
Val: 35
